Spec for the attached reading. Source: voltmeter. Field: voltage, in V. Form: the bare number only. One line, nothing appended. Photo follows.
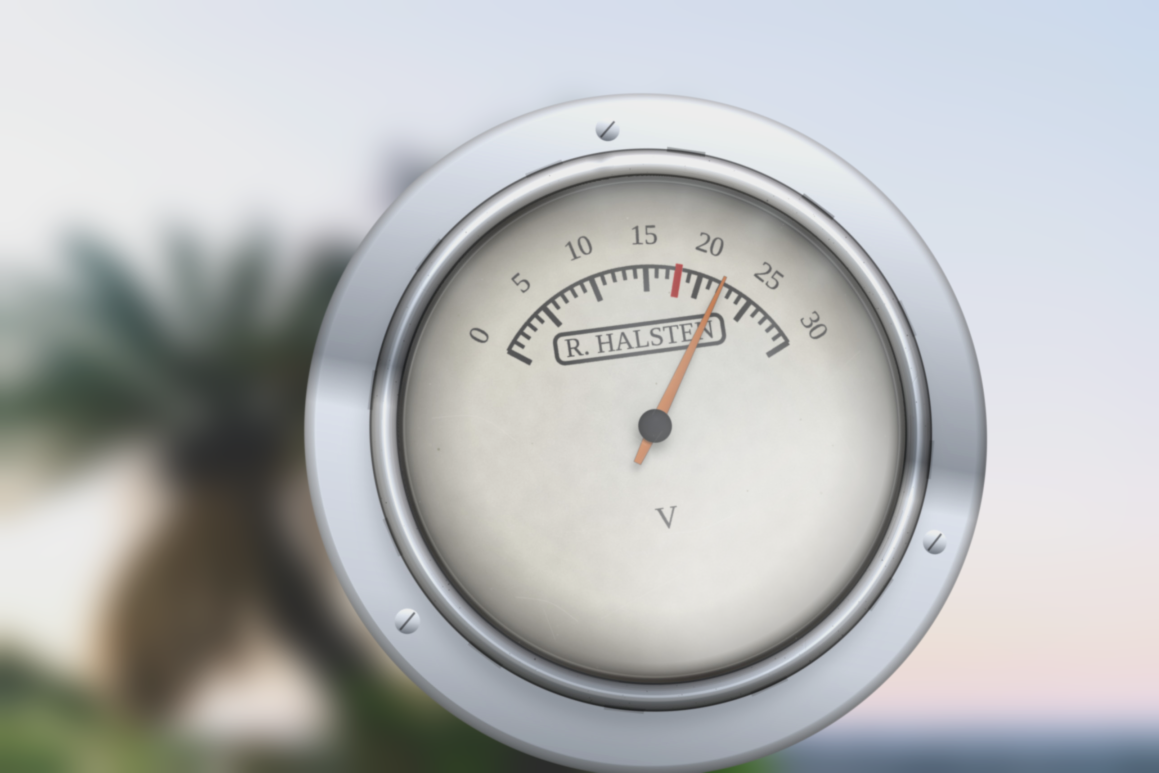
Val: 22
